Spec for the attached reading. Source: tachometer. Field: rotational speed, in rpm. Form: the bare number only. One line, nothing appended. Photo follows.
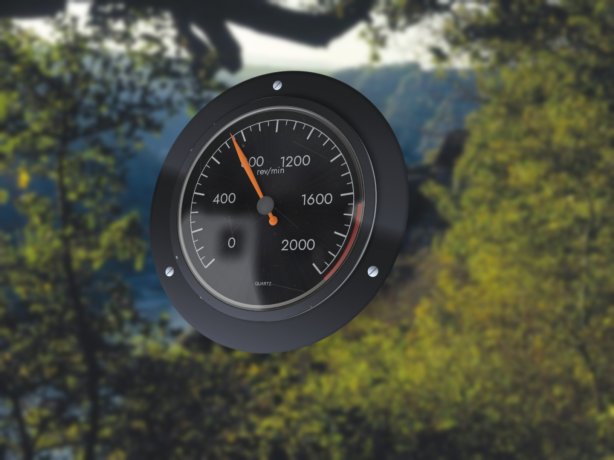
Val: 750
